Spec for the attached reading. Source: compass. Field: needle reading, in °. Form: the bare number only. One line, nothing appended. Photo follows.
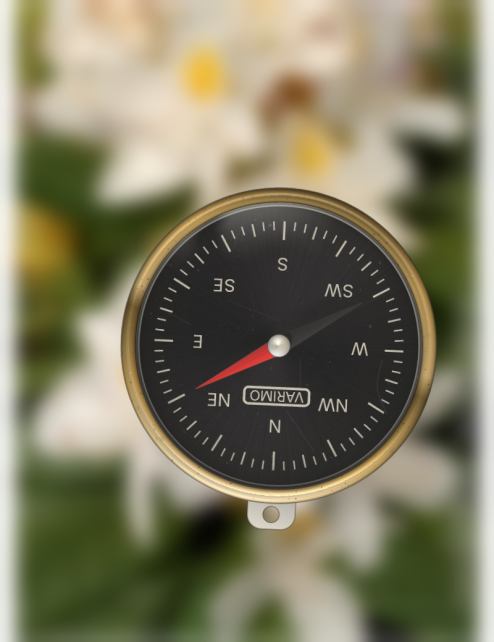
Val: 60
